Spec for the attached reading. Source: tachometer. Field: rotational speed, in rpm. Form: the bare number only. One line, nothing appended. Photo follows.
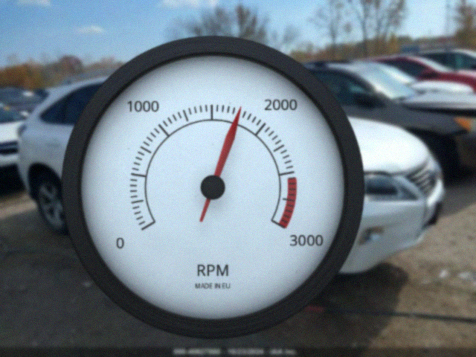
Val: 1750
